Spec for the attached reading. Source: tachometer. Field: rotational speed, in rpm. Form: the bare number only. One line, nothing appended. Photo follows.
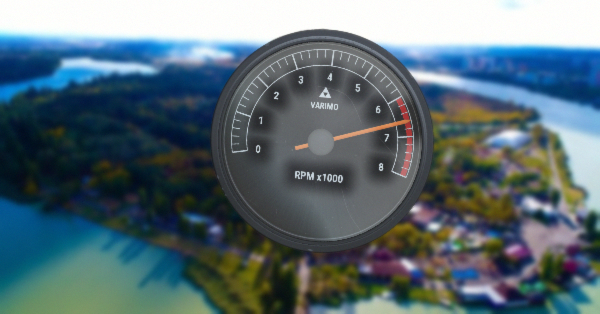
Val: 6600
